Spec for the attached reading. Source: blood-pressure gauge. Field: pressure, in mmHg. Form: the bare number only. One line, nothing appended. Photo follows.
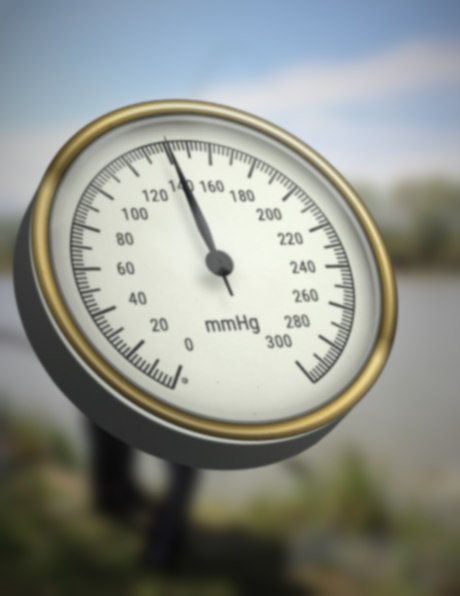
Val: 140
